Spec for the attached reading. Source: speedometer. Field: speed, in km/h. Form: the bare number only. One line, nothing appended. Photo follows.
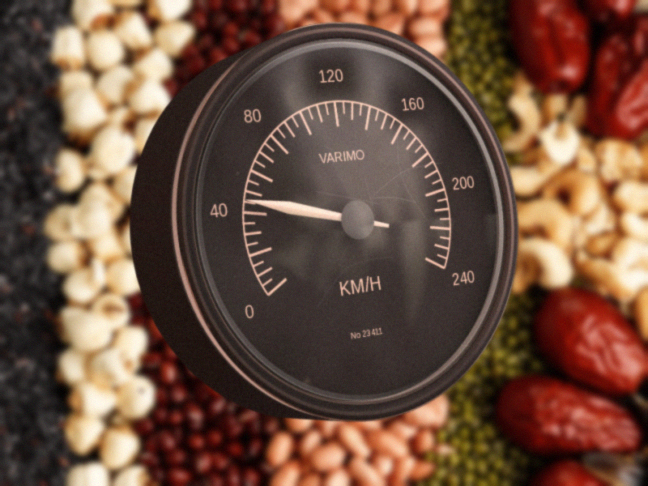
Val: 45
